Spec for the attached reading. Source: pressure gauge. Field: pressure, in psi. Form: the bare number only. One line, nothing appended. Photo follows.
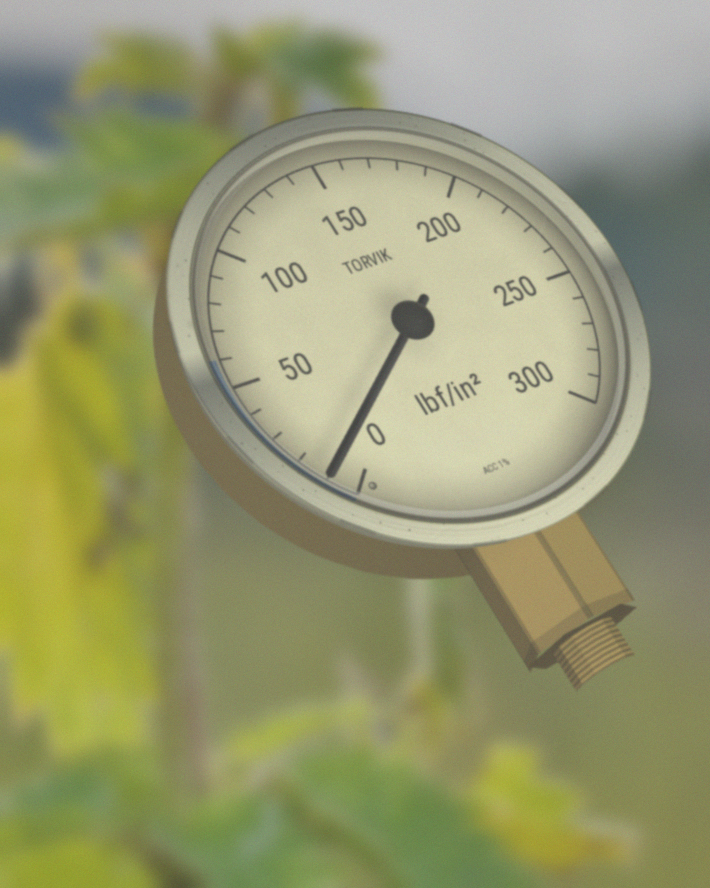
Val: 10
